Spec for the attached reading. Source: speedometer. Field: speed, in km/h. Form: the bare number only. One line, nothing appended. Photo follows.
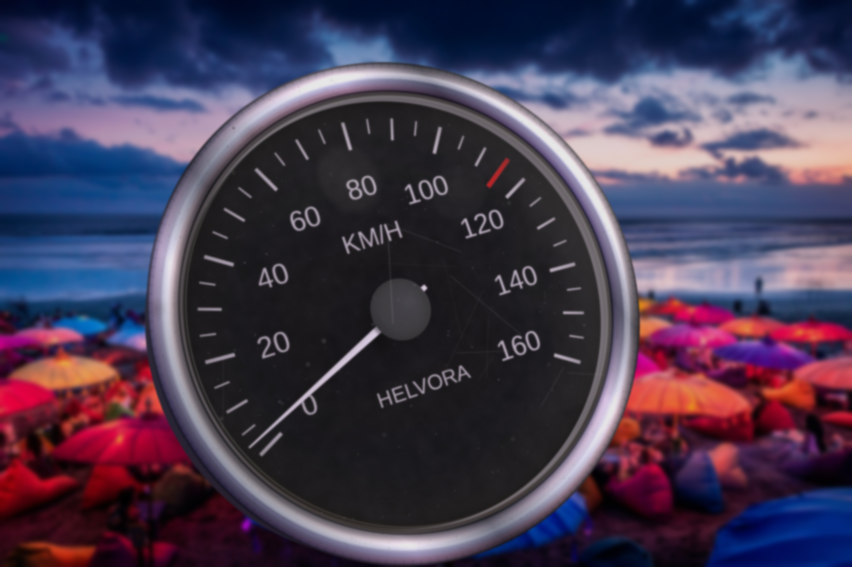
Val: 2.5
